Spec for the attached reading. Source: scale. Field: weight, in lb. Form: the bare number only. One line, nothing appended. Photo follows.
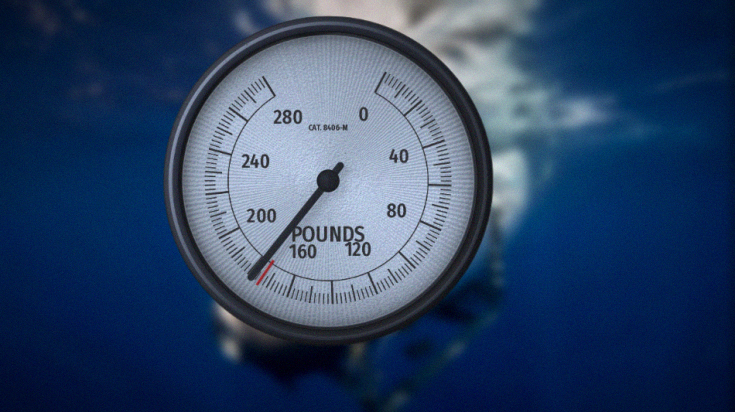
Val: 178
